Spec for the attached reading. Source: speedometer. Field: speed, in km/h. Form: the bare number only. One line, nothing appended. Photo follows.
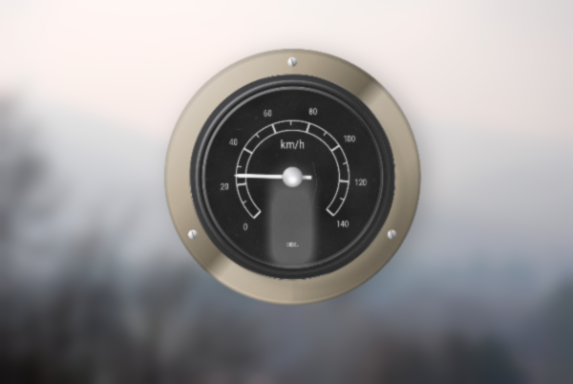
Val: 25
